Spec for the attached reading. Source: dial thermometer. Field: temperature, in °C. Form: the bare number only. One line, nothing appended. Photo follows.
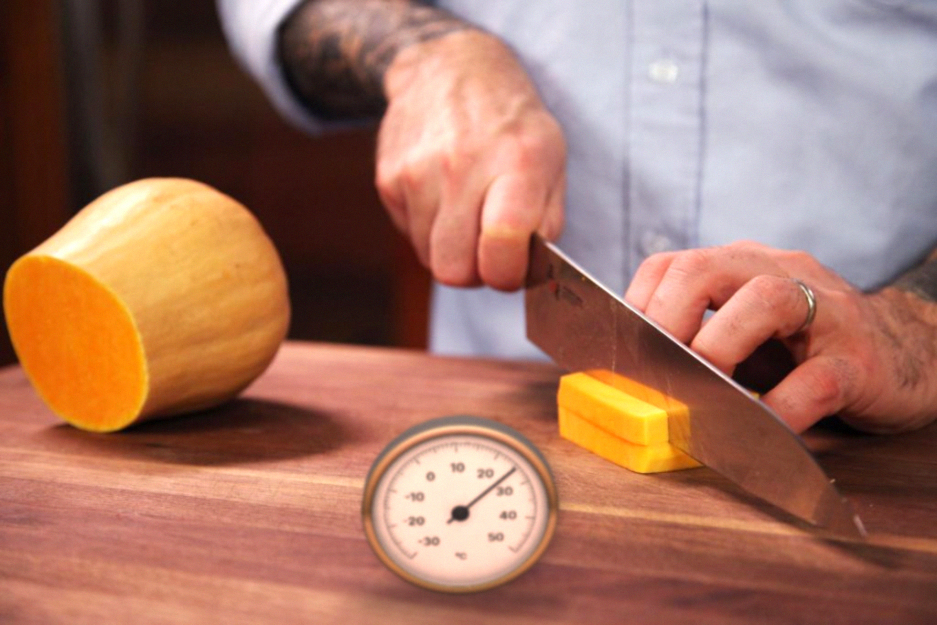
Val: 25
